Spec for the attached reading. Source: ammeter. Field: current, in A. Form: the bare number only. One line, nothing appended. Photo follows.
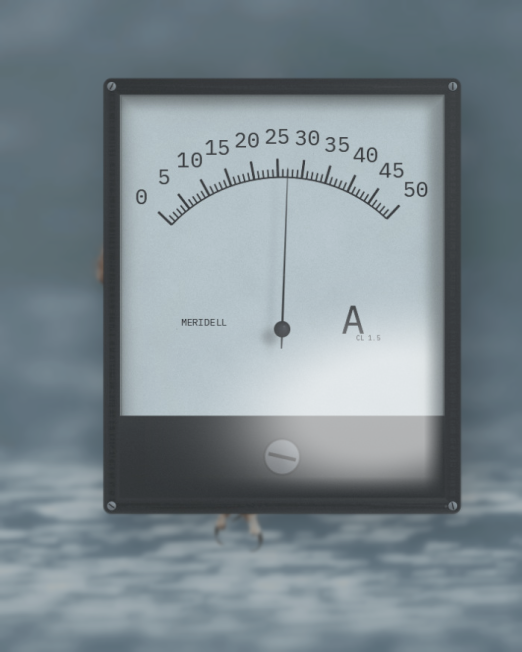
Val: 27
